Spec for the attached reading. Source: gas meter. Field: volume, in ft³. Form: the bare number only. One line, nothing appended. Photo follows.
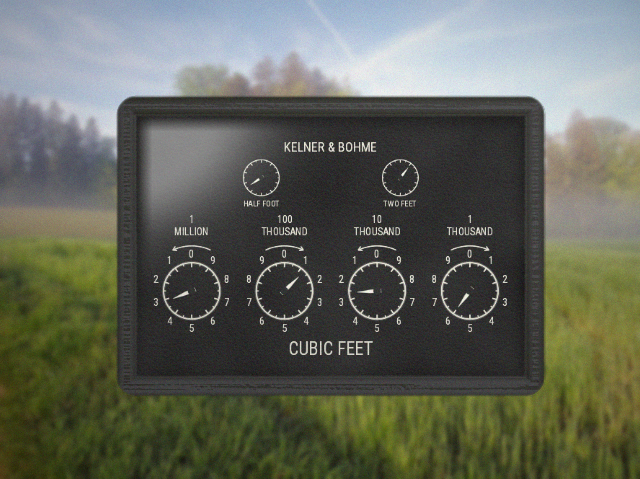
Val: 312600
